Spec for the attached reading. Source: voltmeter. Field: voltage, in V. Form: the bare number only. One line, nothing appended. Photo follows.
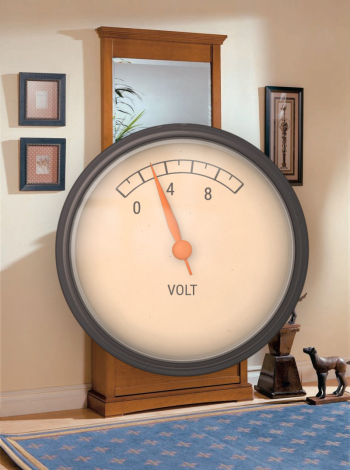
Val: 3
